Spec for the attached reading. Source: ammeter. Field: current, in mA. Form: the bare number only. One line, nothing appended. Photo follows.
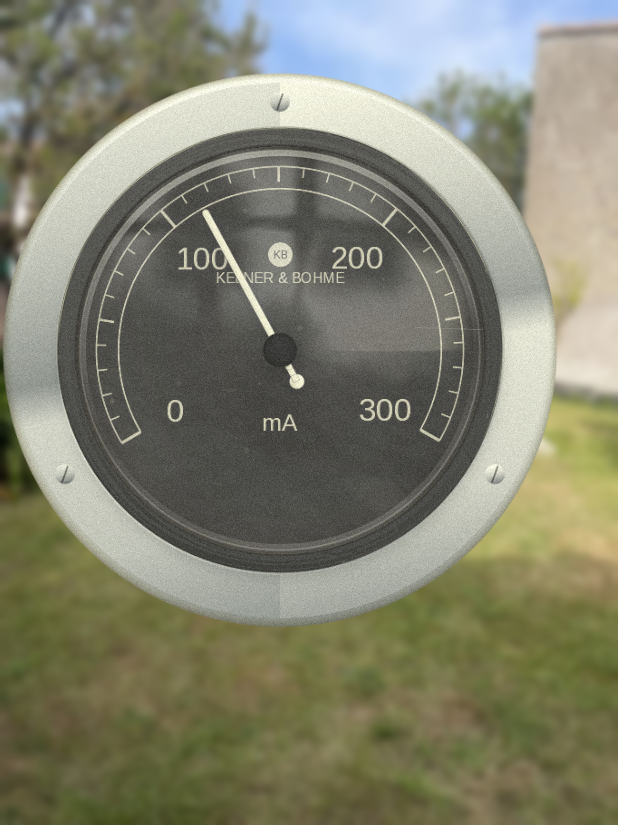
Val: 115
